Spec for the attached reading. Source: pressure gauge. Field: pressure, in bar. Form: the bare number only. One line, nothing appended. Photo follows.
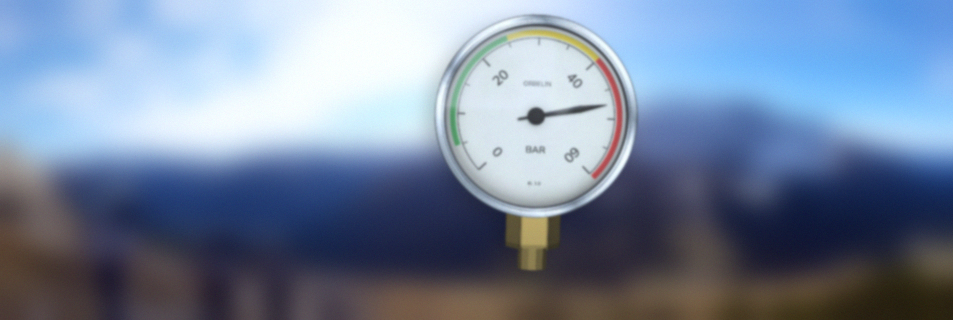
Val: 47.5
